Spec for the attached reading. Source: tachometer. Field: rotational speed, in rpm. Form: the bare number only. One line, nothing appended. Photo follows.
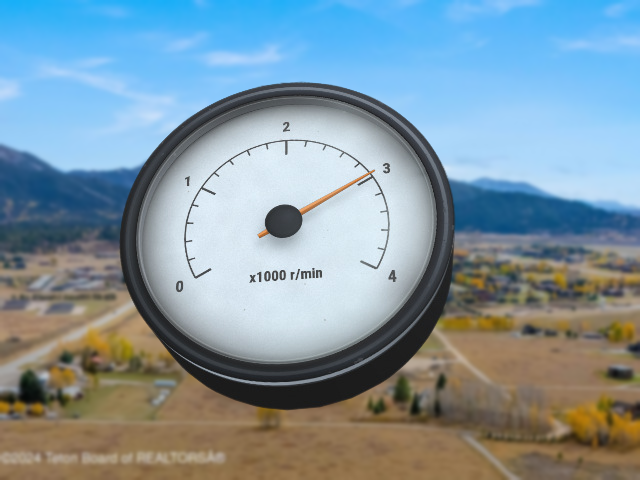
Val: 3000
